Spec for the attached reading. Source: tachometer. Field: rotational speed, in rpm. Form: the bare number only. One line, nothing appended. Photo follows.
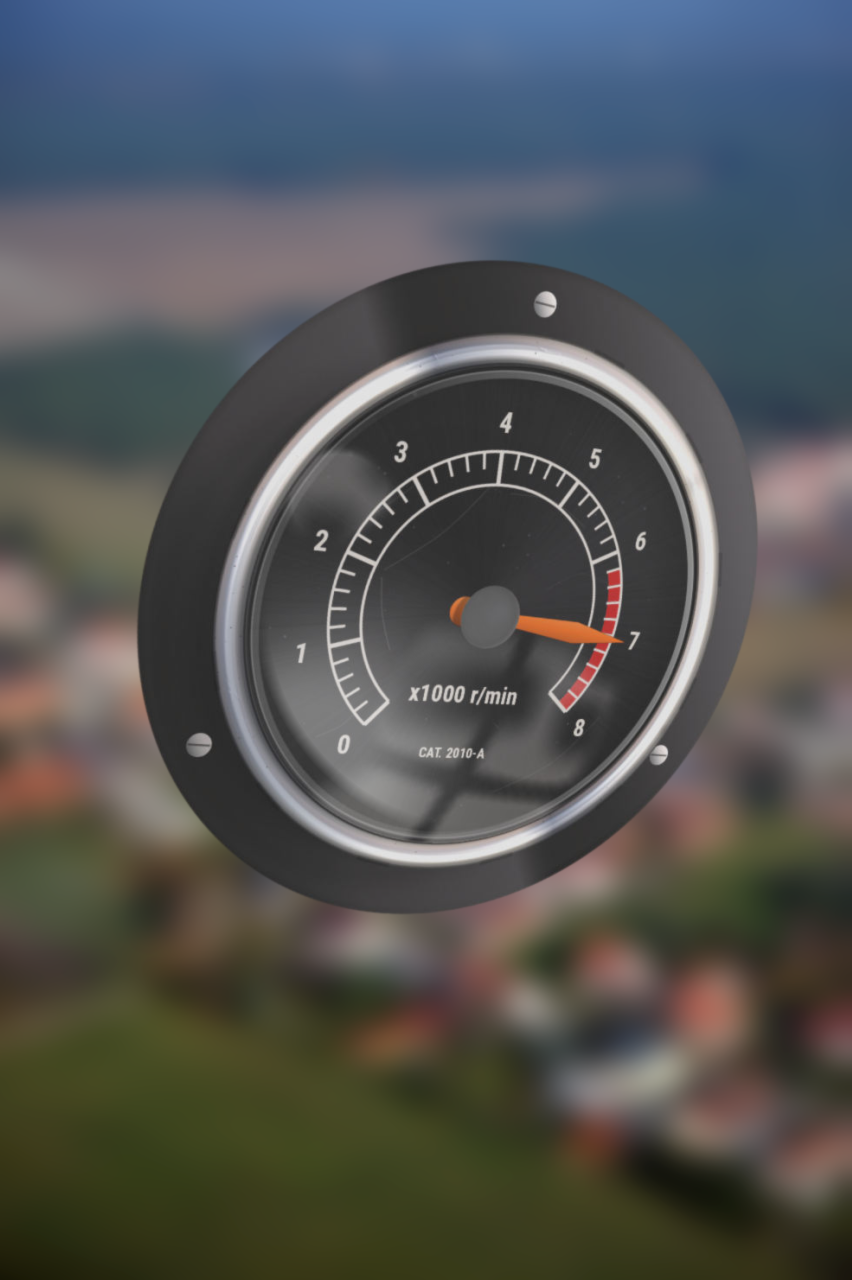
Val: 7000
